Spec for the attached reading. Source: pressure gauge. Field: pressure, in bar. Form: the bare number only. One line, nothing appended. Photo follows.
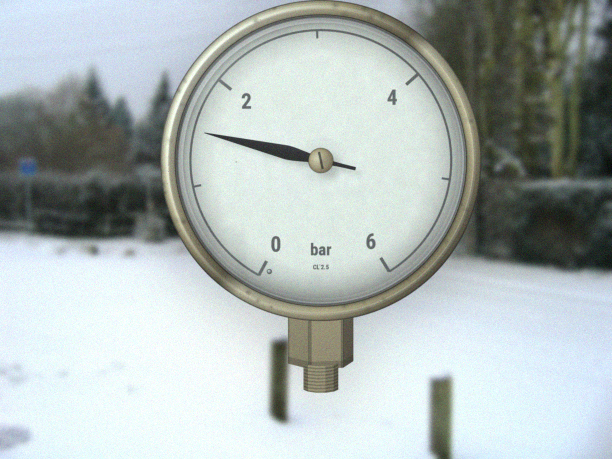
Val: 1.5
